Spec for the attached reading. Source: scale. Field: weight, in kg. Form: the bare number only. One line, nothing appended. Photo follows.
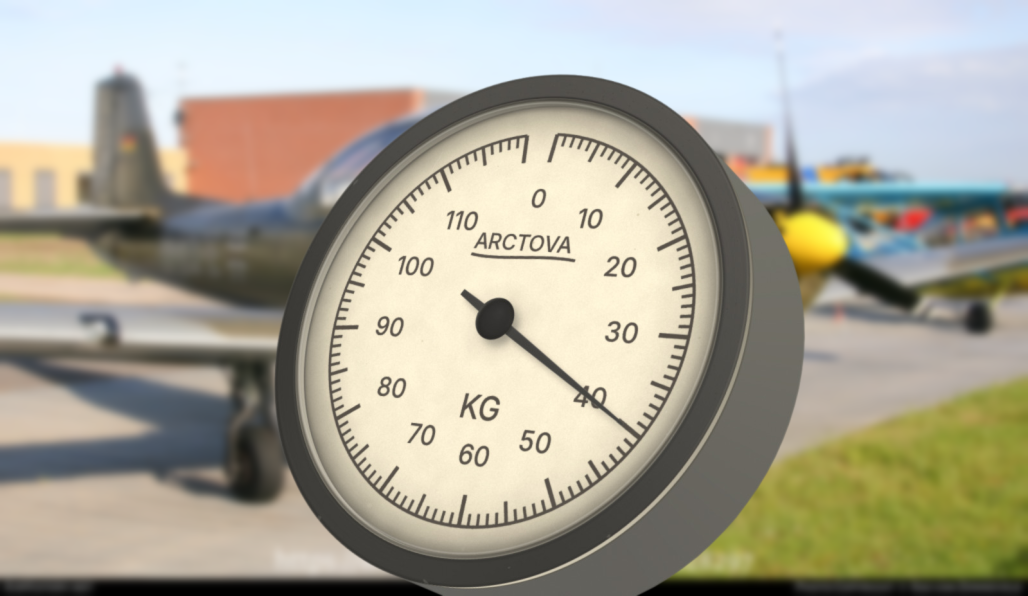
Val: 40
